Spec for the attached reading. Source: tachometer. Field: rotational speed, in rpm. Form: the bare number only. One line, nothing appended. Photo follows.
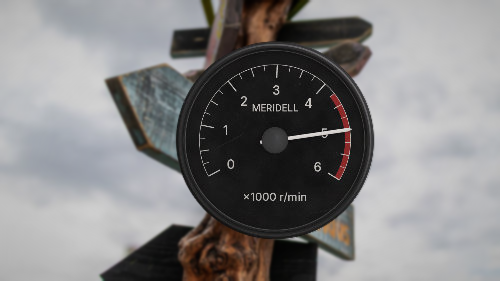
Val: 5000
